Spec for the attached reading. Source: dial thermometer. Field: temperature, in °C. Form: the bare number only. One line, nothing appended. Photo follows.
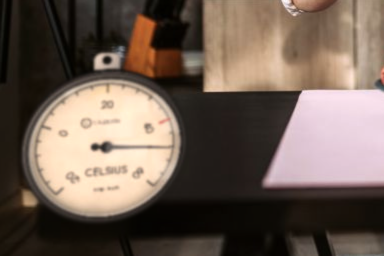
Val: 48
